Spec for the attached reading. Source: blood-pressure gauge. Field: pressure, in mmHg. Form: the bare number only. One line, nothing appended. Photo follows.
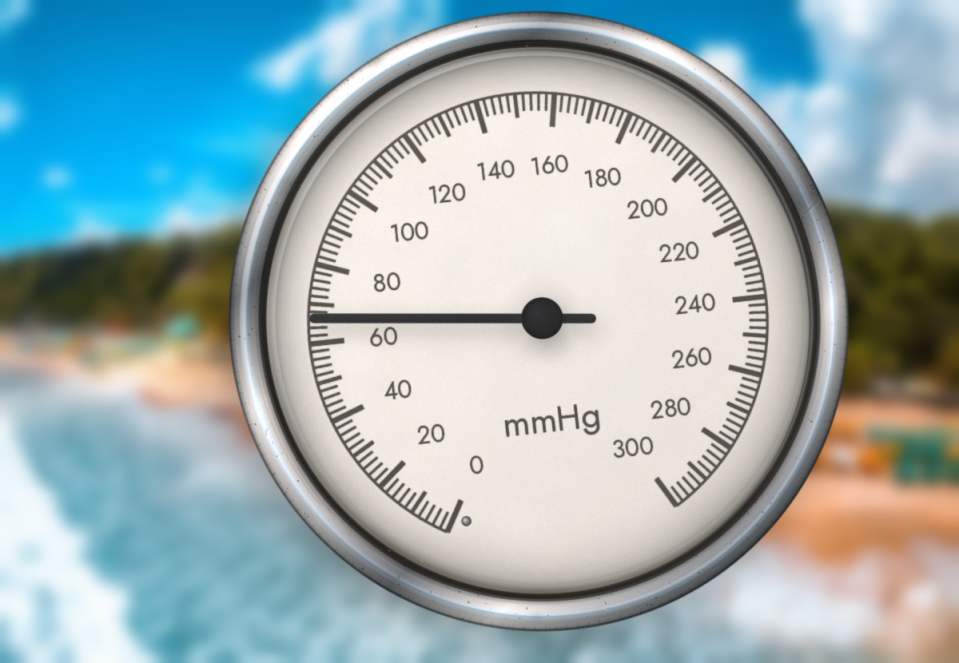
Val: 66
